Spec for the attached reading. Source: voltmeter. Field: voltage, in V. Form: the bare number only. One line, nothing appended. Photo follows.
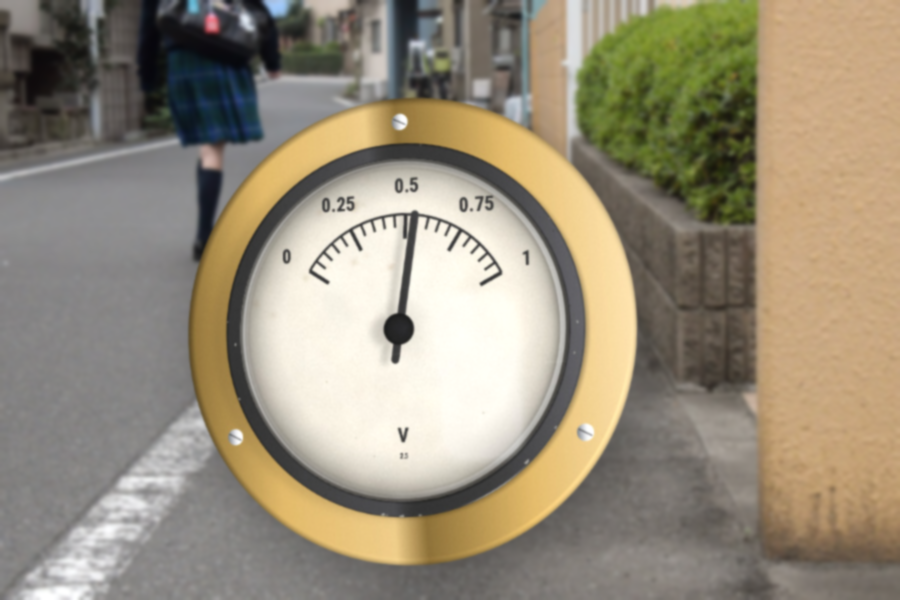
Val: 0.55
